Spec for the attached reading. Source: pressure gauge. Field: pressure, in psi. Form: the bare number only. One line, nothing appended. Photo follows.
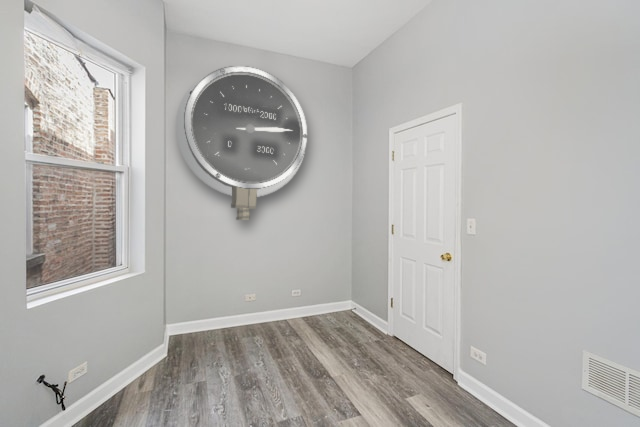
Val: 2400
